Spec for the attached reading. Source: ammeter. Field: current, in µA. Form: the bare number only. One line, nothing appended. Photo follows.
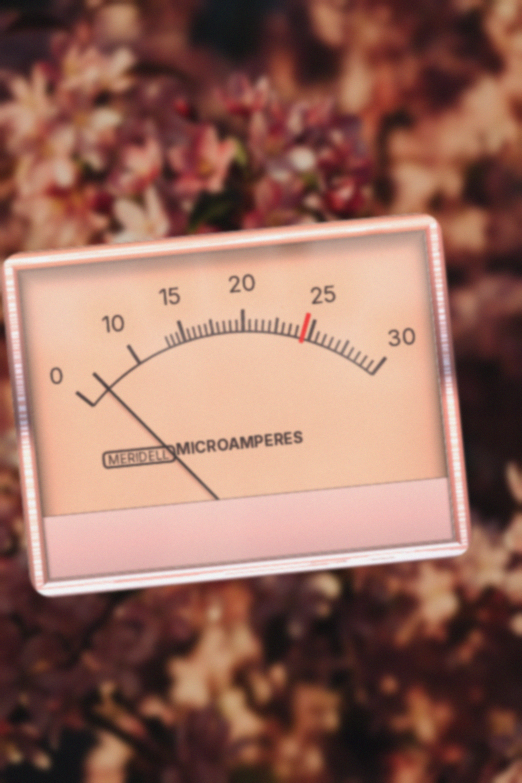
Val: 5
